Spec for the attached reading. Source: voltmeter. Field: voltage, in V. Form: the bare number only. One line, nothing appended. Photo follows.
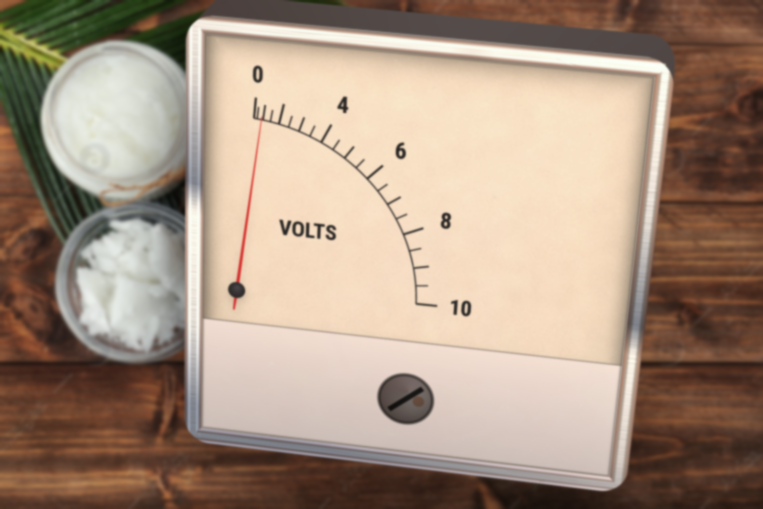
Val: 1
